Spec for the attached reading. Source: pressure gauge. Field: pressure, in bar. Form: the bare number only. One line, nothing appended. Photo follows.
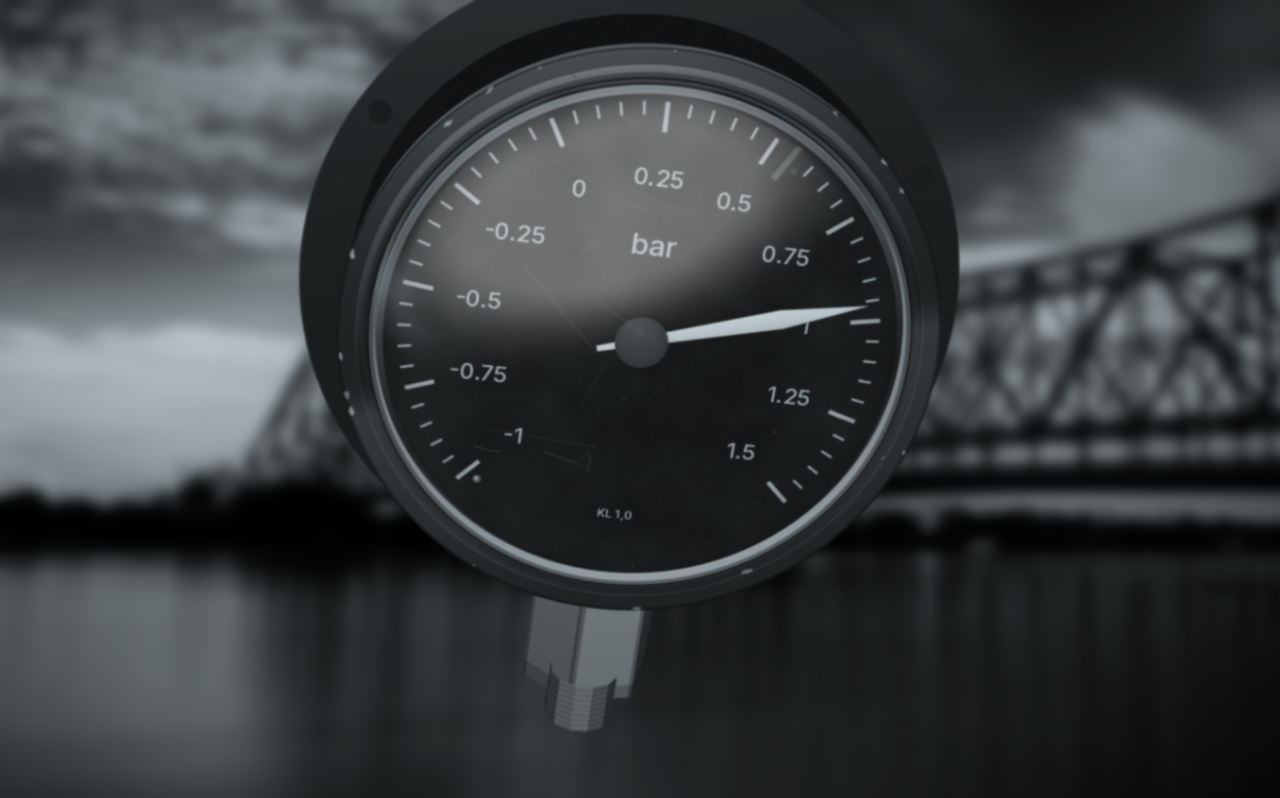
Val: 0.95
